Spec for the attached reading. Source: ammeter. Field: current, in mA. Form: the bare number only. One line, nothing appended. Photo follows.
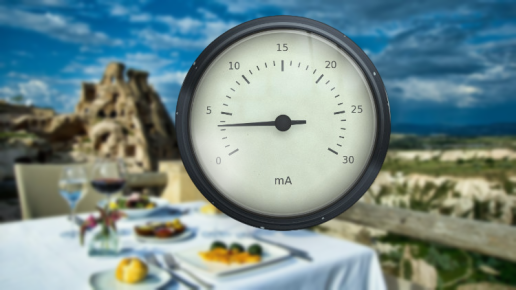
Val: 3.5
